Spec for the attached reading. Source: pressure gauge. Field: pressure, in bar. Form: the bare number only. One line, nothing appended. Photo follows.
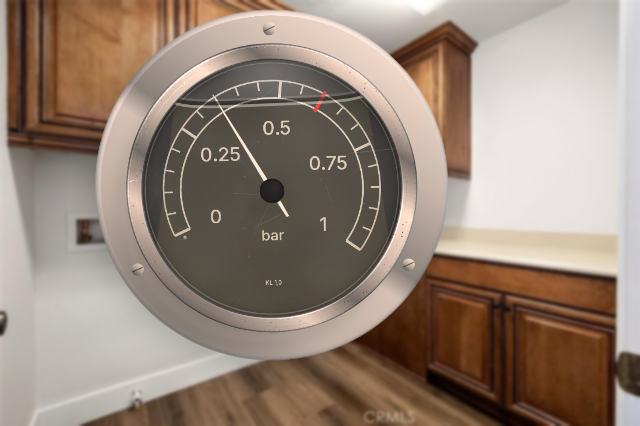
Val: 0.35
